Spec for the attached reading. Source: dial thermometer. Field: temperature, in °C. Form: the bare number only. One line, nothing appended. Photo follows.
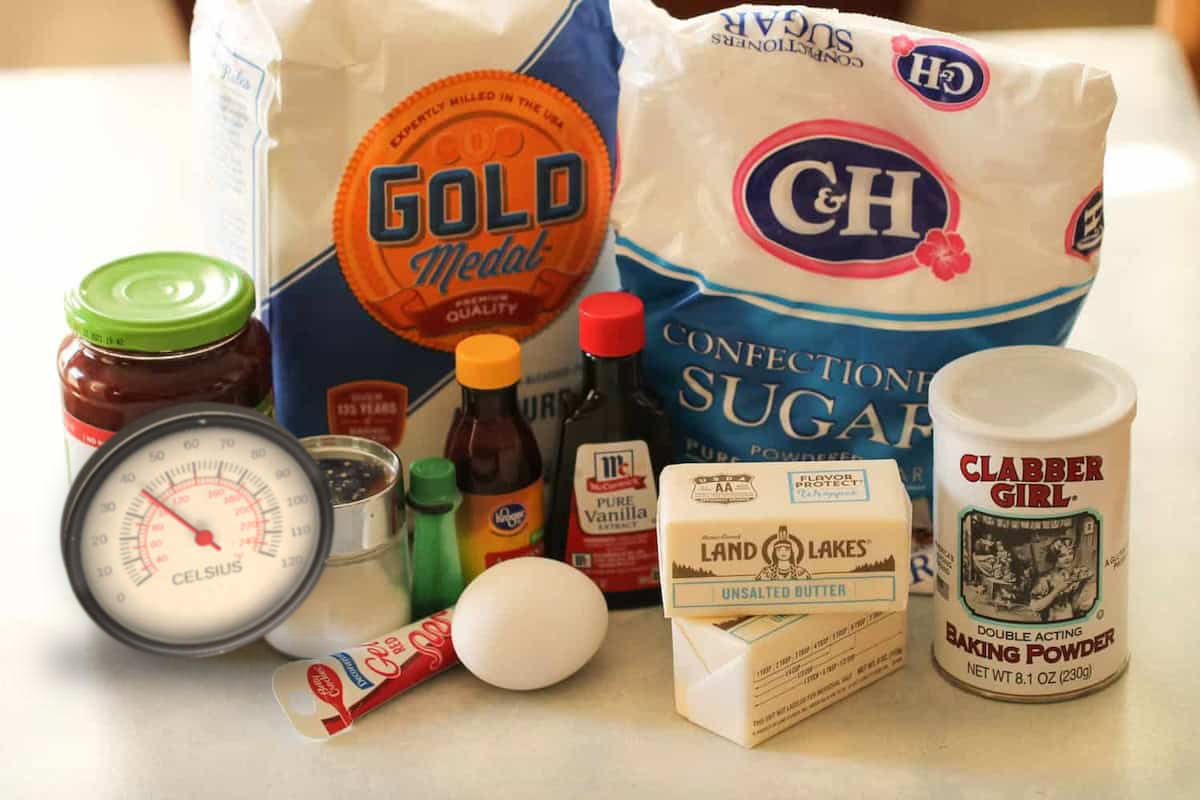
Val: 40
